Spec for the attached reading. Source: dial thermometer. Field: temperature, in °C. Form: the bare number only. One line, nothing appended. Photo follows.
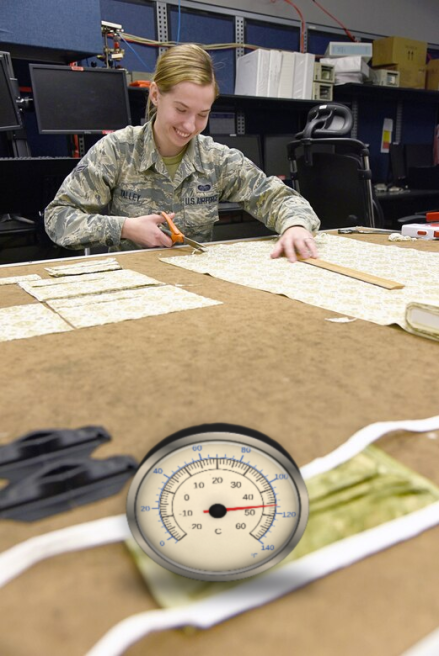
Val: 45
